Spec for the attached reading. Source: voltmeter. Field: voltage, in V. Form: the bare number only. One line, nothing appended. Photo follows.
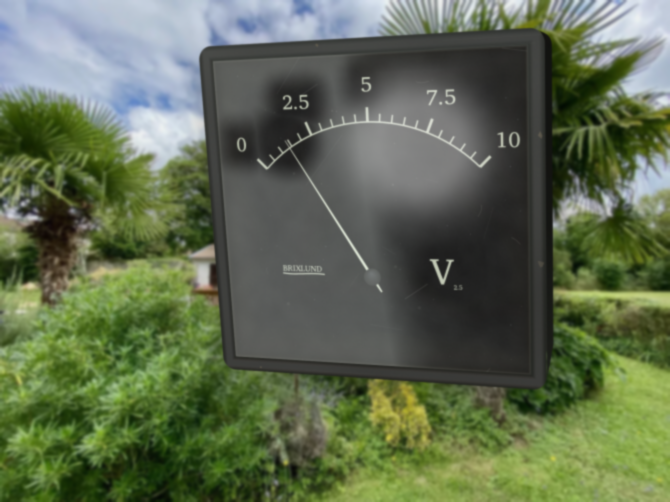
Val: 1.5
